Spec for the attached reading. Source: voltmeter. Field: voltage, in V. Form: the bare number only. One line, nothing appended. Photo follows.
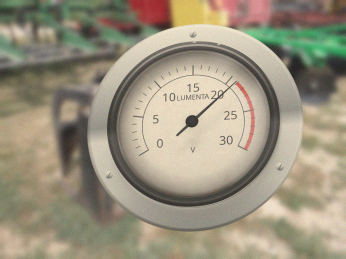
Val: 21
